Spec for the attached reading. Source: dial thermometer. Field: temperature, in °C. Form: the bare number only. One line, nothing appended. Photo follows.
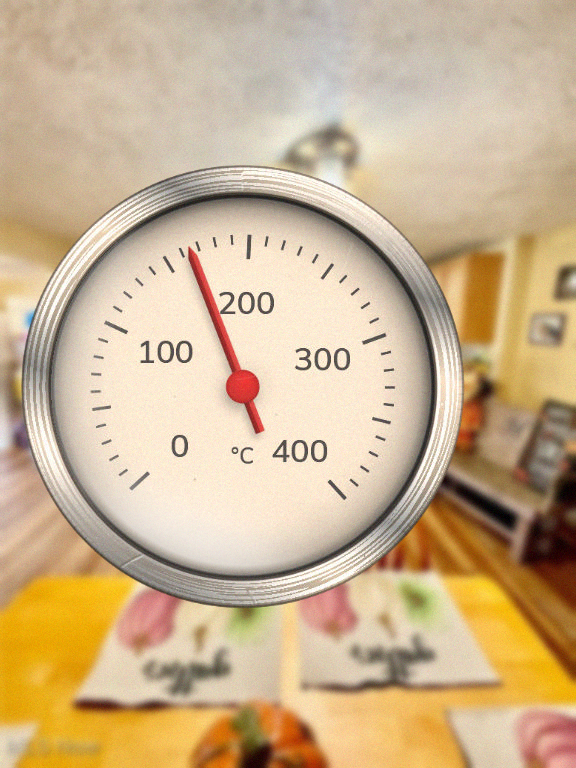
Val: 165
